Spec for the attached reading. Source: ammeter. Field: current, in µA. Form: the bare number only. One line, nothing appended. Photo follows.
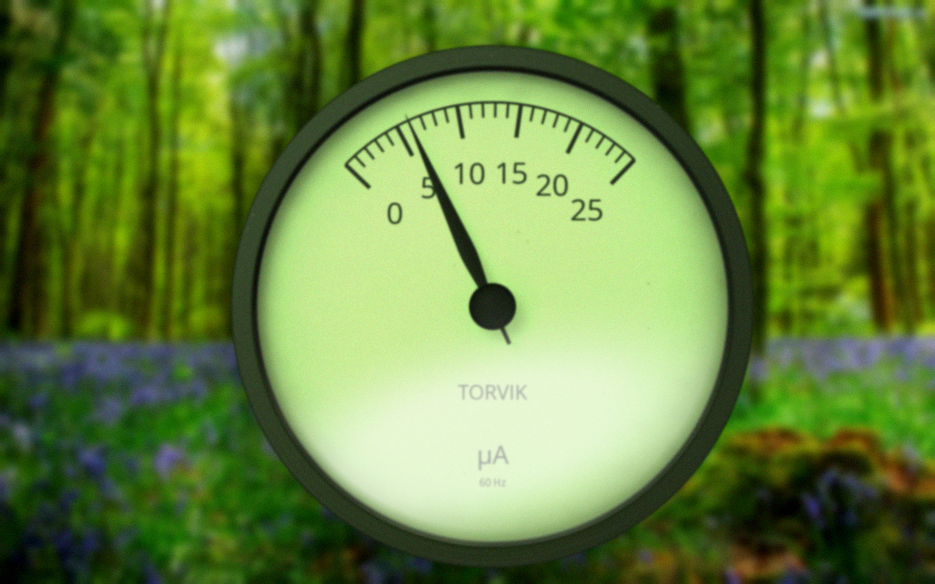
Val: 6
